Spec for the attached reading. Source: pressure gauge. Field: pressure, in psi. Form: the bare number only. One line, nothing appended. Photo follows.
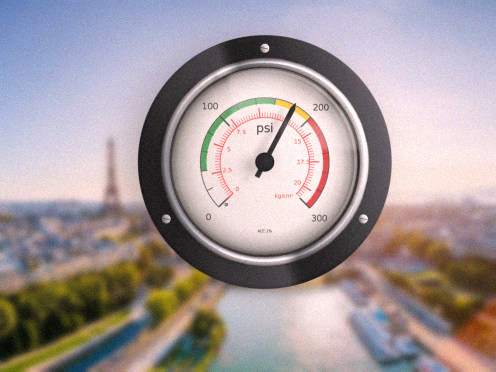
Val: 180
